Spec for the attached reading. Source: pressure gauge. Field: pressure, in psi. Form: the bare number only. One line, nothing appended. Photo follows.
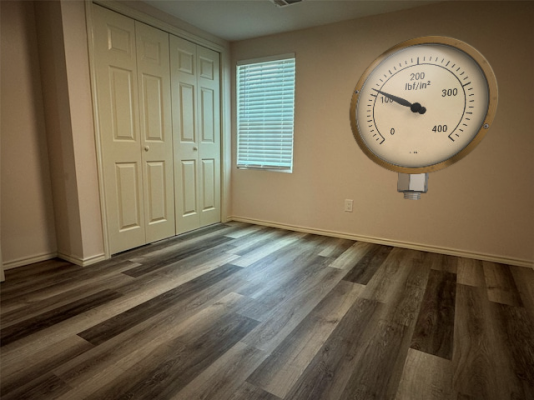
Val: 110
